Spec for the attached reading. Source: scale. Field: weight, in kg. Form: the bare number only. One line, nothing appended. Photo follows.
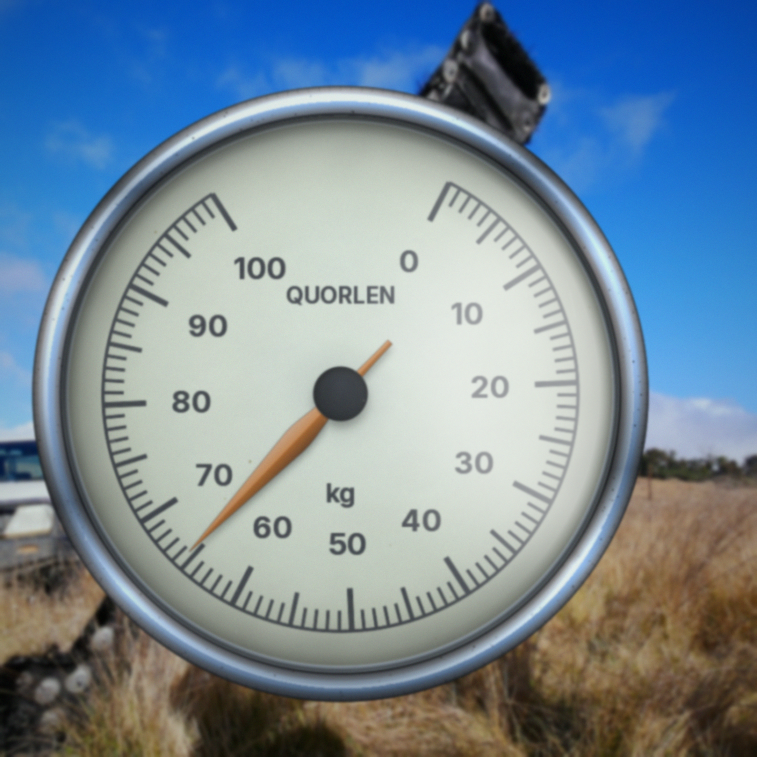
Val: 65.5
